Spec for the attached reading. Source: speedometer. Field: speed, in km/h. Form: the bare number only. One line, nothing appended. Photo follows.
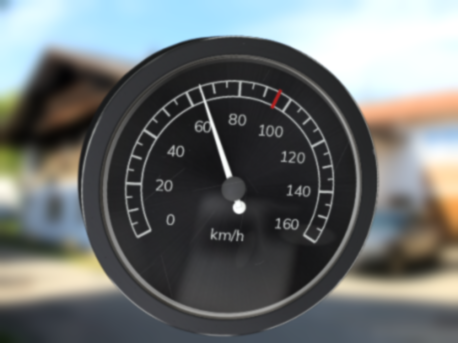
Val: 65
